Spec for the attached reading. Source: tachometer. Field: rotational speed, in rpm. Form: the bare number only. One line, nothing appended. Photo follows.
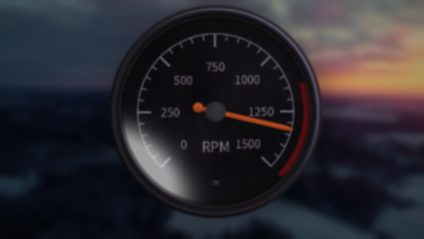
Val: 1325
